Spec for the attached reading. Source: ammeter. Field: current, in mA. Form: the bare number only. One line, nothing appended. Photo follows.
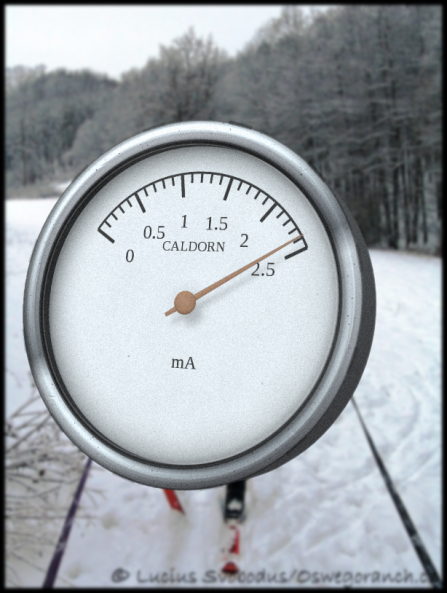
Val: 2.4
